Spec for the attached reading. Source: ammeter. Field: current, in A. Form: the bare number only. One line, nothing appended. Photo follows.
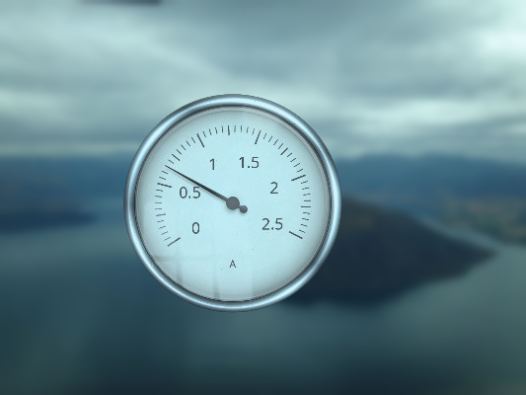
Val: 0.65
